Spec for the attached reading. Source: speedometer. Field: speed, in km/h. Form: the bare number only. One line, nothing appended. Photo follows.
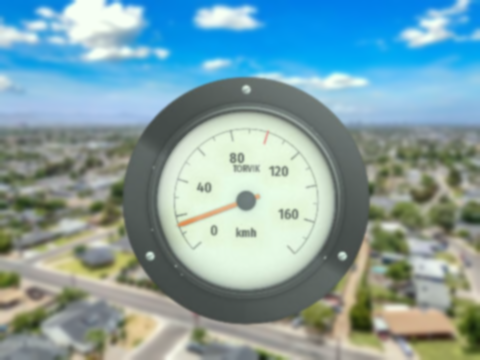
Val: 15
